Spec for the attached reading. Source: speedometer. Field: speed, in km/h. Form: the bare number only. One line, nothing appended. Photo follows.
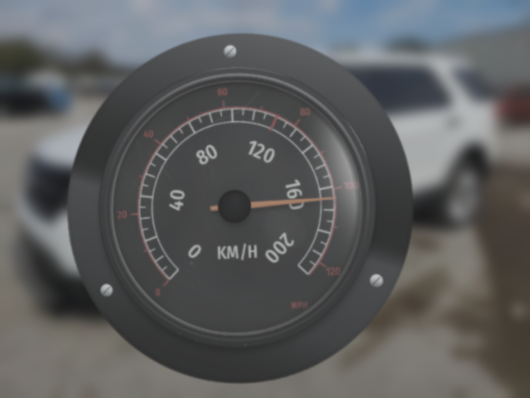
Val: 165
